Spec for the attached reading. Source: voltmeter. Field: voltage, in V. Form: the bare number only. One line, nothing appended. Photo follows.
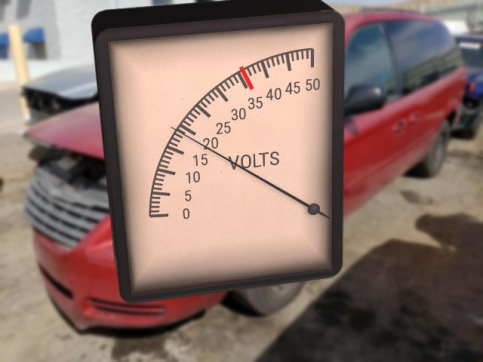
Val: 19
